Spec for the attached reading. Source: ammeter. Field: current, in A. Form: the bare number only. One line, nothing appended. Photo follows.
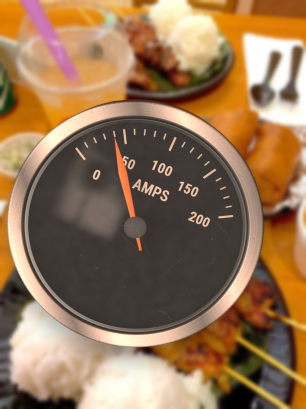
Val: 40
